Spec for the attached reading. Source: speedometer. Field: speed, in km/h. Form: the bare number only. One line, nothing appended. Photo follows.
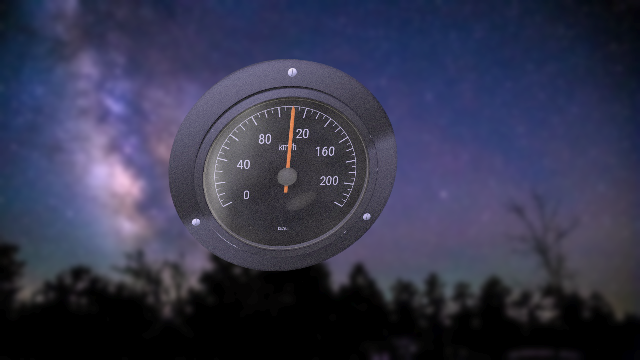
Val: 110
